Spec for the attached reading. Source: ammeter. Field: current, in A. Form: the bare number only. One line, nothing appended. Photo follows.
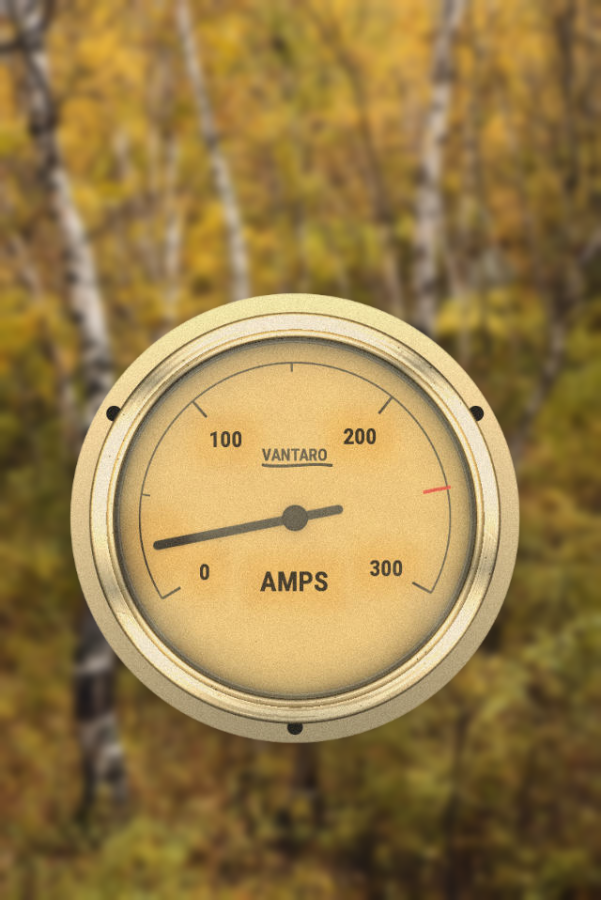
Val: 25
